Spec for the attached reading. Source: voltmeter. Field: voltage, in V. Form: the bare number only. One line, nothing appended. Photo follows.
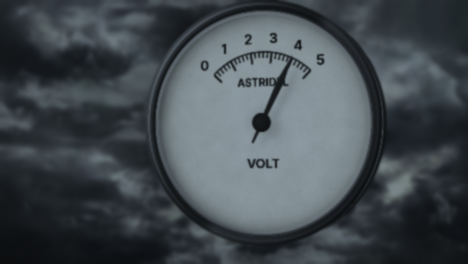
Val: 4
